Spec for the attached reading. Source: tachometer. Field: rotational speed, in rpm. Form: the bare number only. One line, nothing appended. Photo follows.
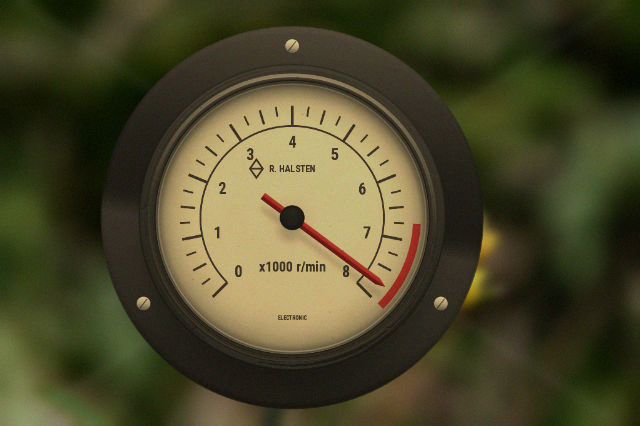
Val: 7750
